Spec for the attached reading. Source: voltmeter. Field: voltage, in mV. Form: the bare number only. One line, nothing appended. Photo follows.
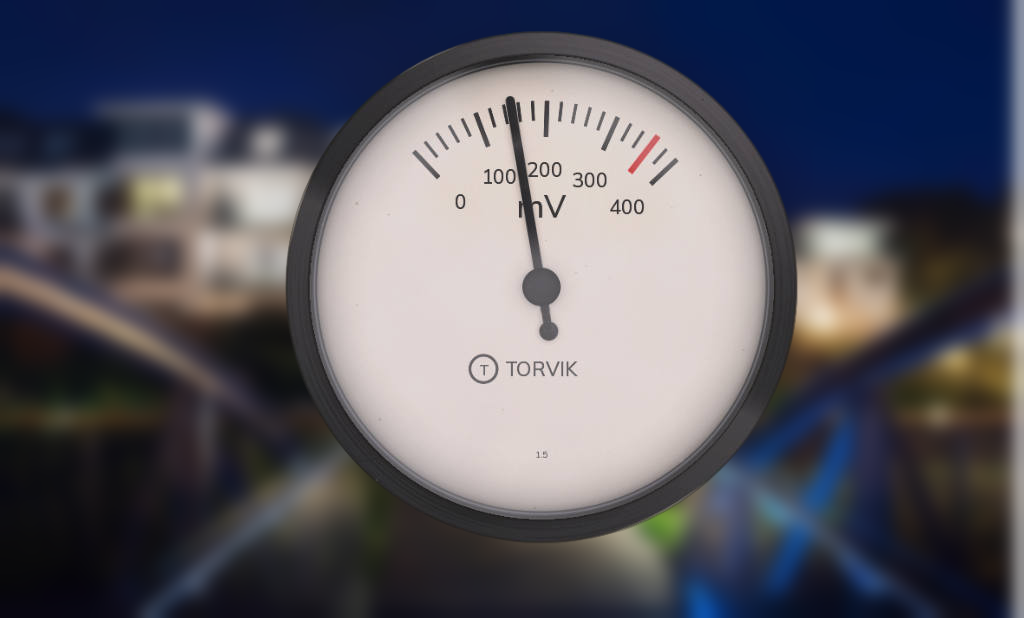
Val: 150
